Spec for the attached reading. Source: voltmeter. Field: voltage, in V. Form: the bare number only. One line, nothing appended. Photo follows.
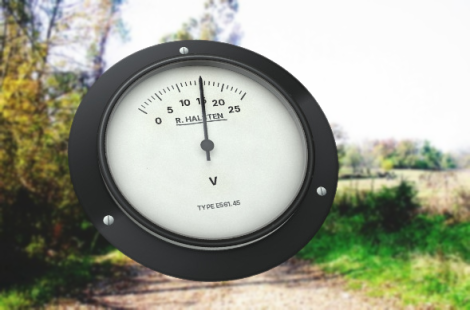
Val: 15
